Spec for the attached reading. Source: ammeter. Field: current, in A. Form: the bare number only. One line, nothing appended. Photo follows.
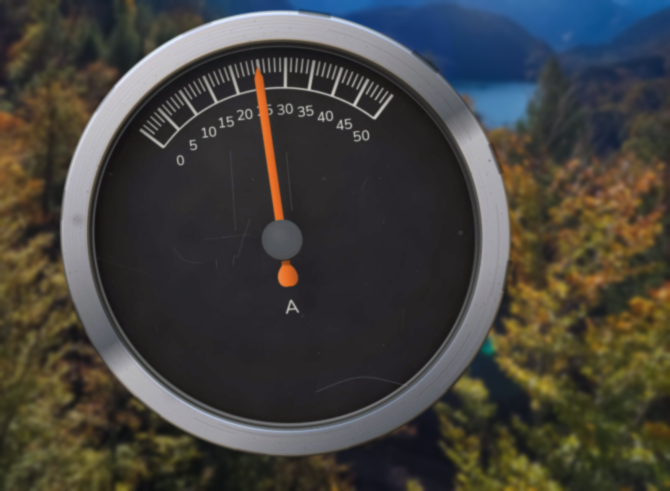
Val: 25
